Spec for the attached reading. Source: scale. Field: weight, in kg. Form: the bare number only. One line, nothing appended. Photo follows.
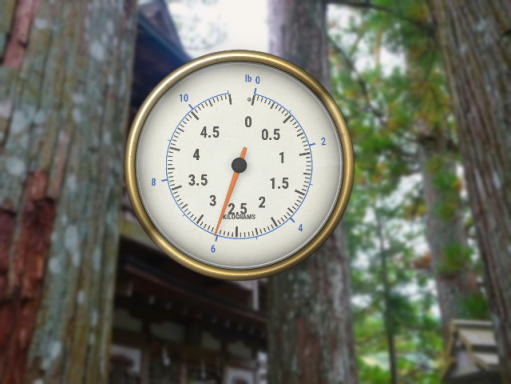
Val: 2.75
